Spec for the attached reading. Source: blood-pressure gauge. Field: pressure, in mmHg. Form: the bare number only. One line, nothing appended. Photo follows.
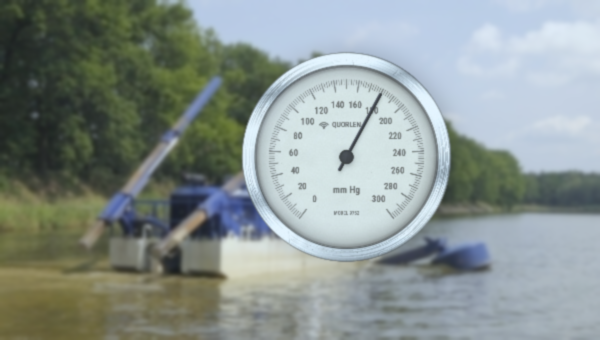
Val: 180
